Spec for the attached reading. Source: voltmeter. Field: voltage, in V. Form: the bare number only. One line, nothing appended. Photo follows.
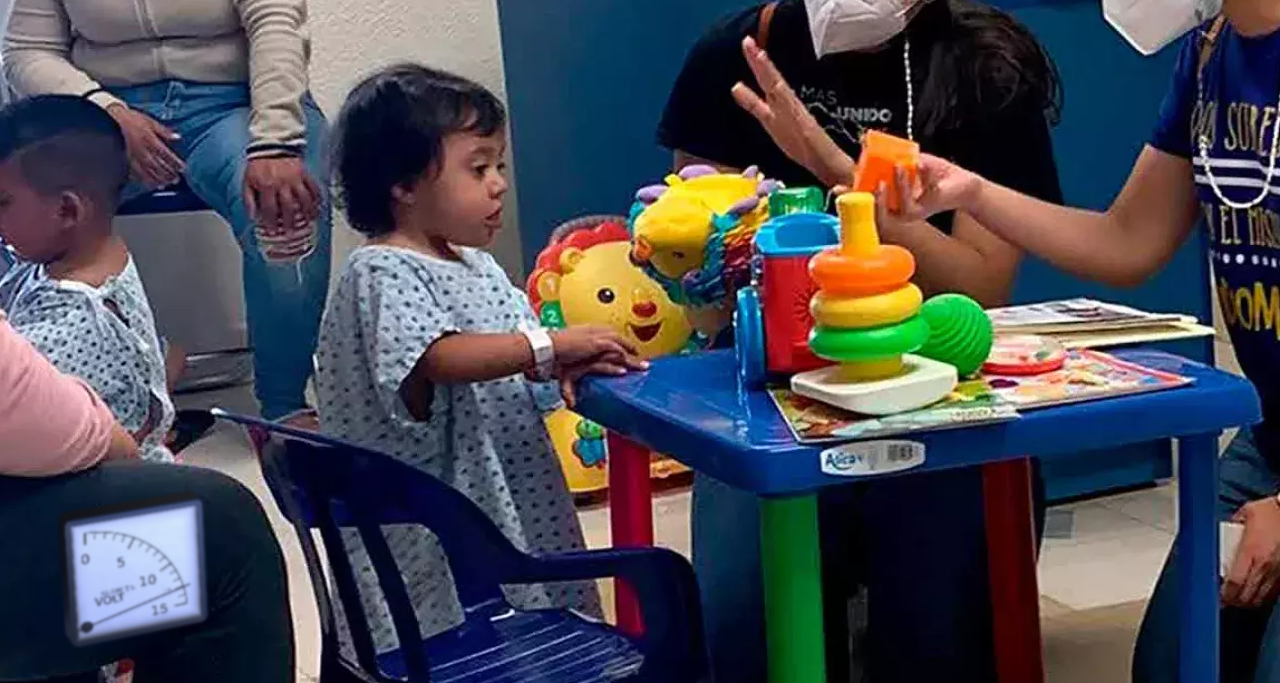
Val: 13
